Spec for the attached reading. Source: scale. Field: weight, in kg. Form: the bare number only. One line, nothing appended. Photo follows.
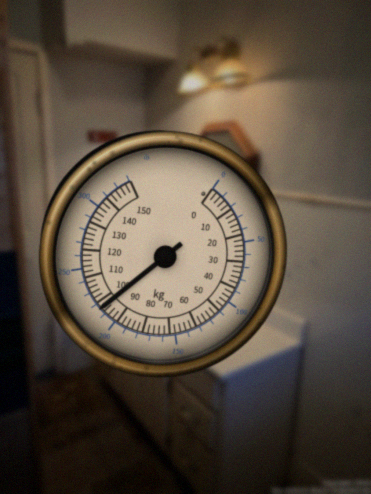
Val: 98
